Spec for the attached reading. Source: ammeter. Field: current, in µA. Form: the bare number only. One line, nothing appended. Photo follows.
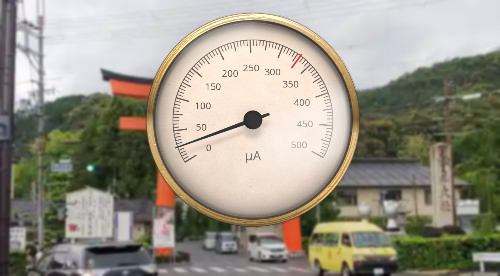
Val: 25
